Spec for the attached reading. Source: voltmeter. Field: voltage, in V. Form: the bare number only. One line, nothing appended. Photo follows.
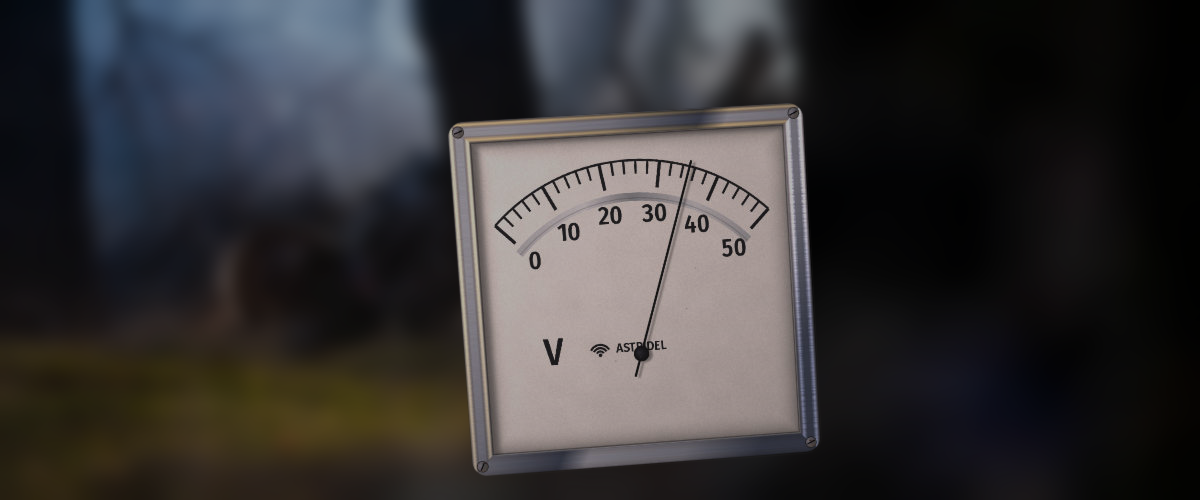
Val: 35
